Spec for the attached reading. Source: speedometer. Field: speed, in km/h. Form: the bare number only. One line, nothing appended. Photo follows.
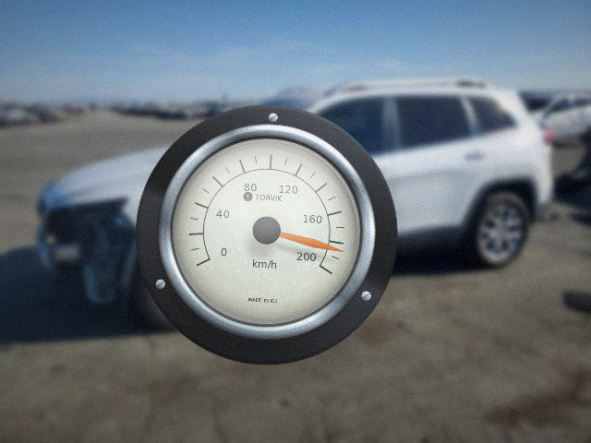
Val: 185
